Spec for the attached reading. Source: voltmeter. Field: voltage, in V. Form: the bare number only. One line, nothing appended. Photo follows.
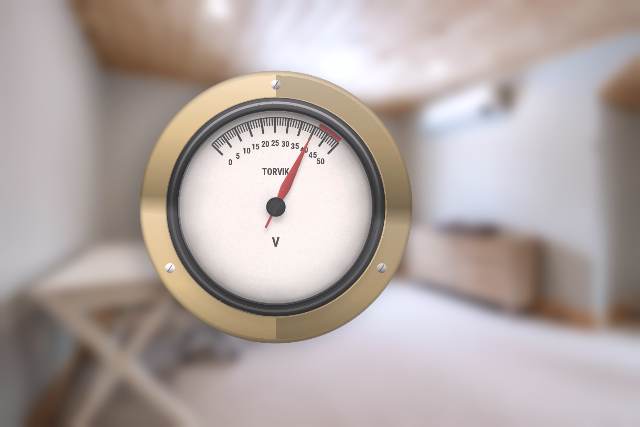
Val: 40
